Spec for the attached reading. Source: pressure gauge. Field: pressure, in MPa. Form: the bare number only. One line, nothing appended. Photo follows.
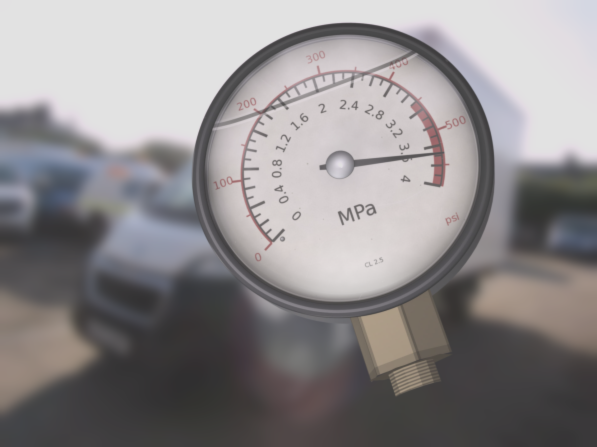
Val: 3.7
